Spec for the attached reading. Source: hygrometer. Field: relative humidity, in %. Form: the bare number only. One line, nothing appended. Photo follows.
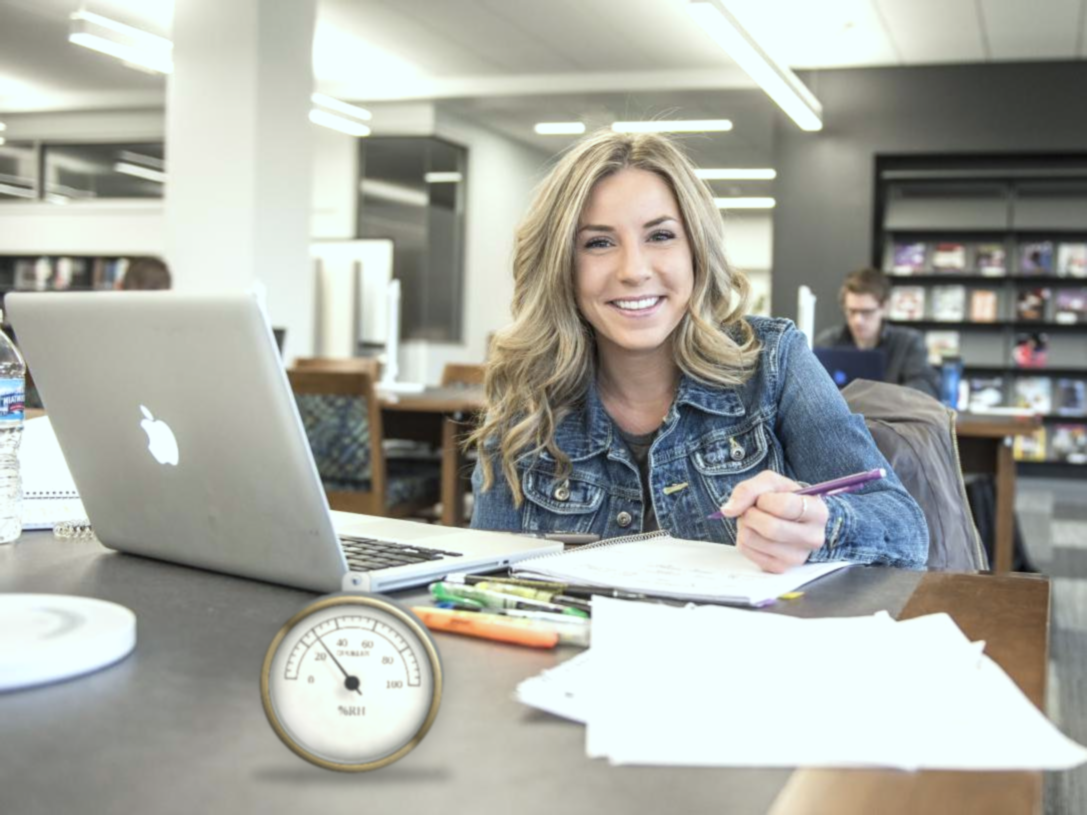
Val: 28
